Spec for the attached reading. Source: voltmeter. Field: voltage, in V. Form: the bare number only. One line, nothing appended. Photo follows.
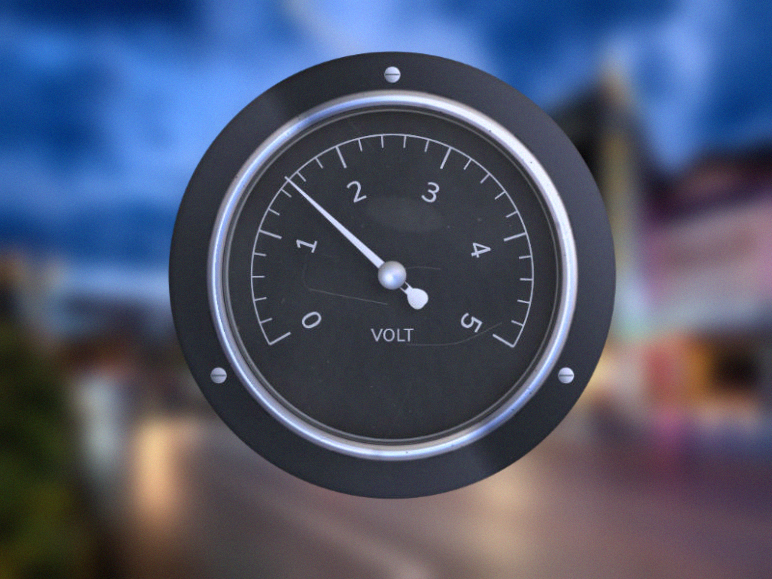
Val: 1.5
